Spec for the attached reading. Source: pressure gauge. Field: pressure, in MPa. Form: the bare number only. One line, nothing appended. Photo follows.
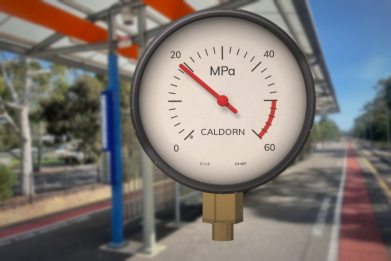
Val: 19
